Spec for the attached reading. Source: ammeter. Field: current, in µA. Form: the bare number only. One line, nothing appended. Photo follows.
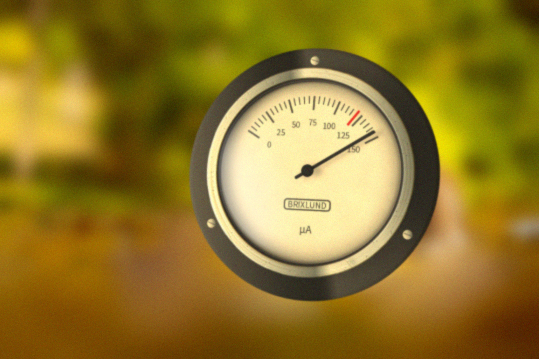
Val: 145
